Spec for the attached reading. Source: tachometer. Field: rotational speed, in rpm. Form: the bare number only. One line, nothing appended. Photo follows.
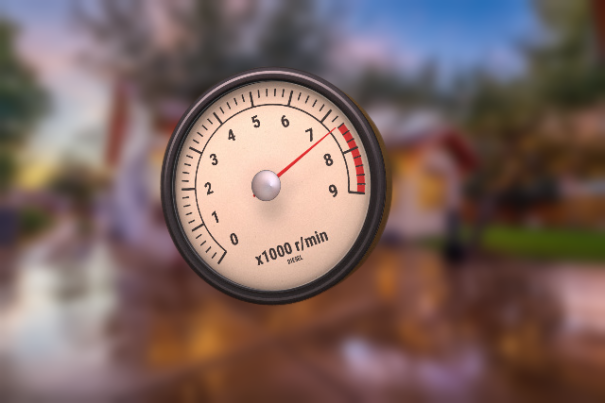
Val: 7400
